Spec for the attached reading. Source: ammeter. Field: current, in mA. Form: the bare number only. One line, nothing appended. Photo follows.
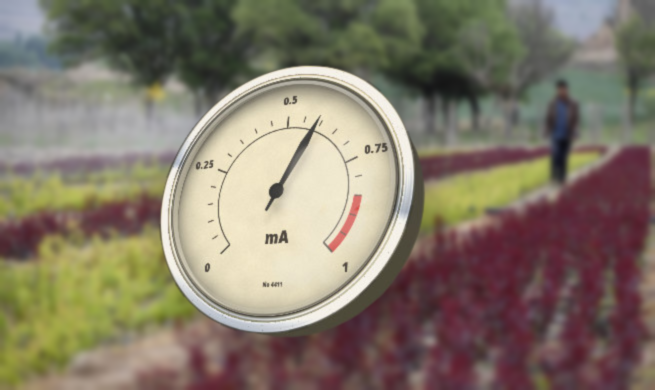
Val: 0.6
